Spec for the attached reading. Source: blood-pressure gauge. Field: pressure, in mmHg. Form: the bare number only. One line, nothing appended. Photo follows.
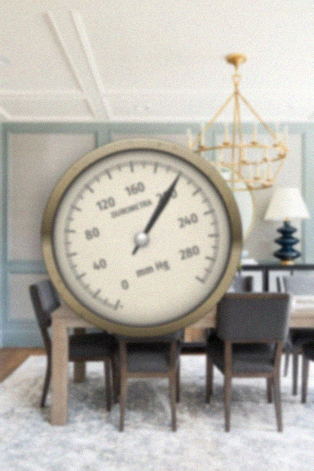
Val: 200
